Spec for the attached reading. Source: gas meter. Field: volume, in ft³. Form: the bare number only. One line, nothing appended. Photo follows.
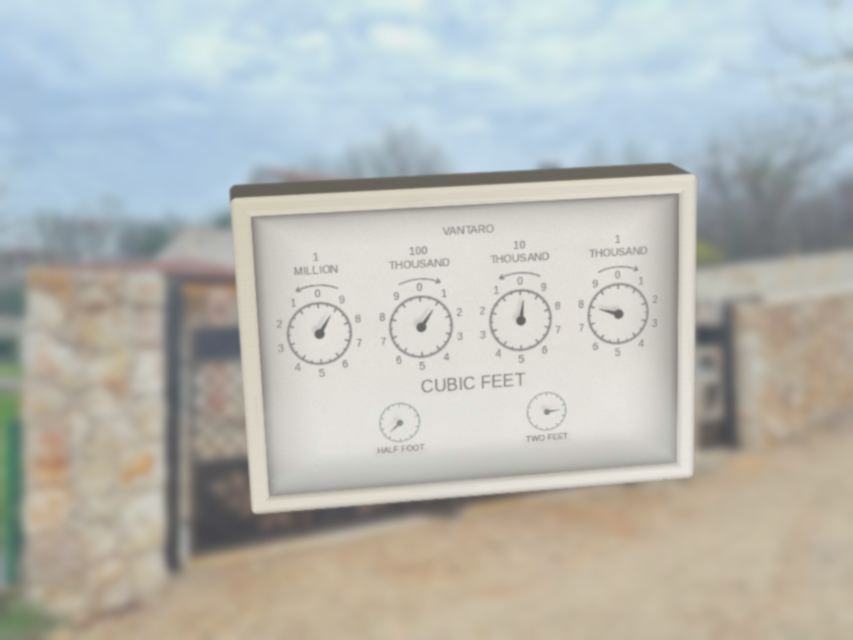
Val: 909800
